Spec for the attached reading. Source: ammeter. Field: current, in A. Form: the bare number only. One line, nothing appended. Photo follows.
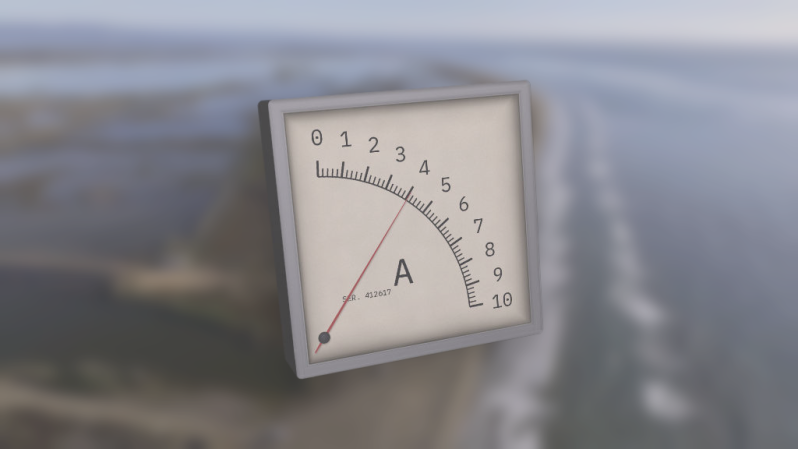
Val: 4
